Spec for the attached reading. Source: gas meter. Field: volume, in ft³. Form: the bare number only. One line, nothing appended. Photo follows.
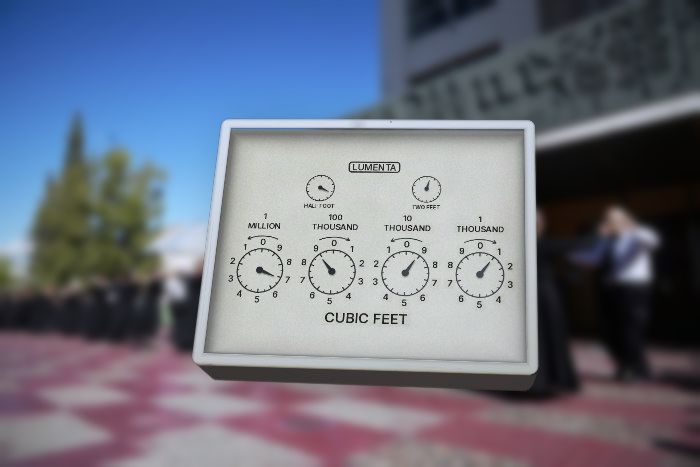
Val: 689100
